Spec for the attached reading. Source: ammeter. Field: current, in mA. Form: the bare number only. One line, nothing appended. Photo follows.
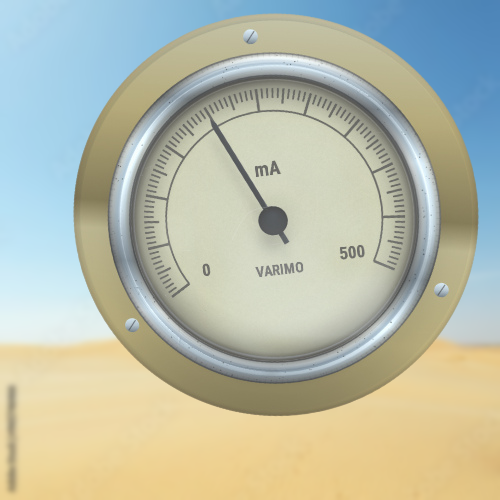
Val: 200
